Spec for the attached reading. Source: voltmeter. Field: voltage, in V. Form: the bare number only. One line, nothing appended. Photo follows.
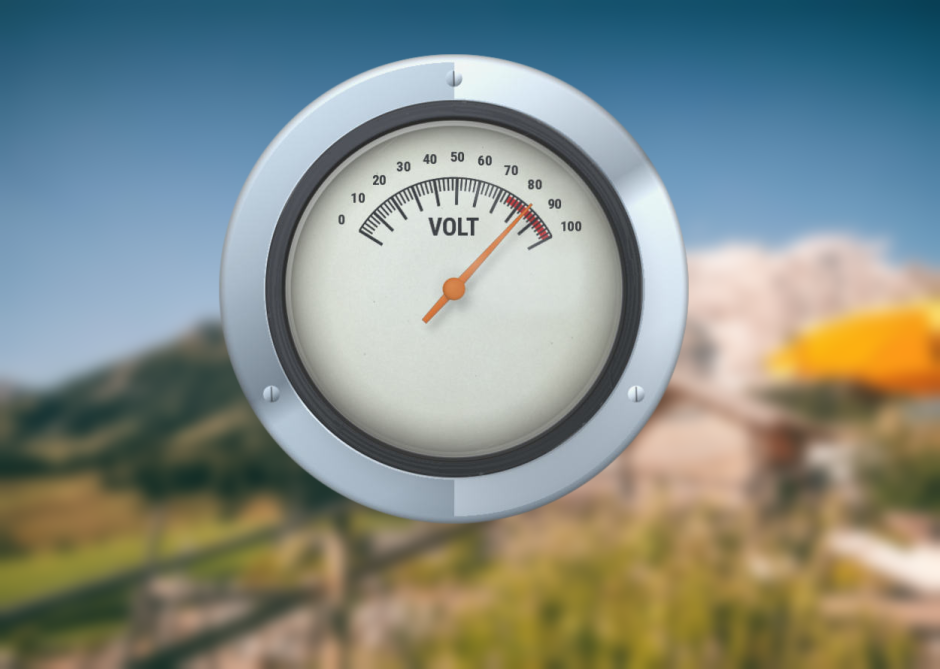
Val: 84
